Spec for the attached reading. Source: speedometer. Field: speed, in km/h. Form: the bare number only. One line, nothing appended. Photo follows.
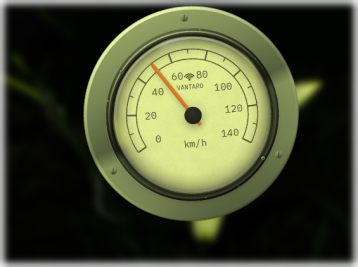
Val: 50
